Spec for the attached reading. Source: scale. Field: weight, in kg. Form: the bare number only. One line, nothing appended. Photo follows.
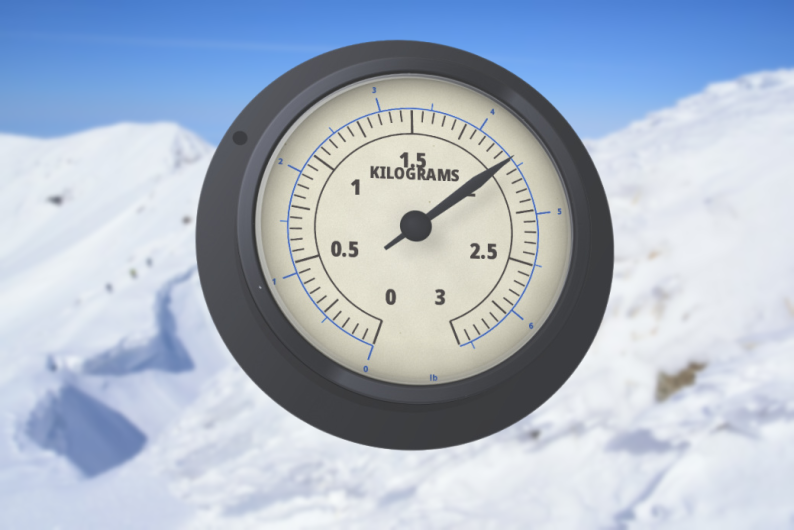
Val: 2
